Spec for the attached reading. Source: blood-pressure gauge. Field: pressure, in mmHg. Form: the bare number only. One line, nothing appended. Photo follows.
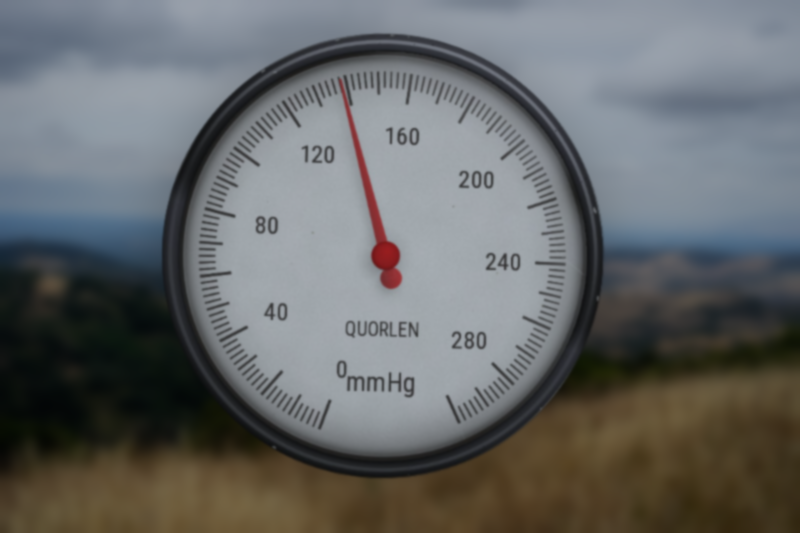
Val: 138
